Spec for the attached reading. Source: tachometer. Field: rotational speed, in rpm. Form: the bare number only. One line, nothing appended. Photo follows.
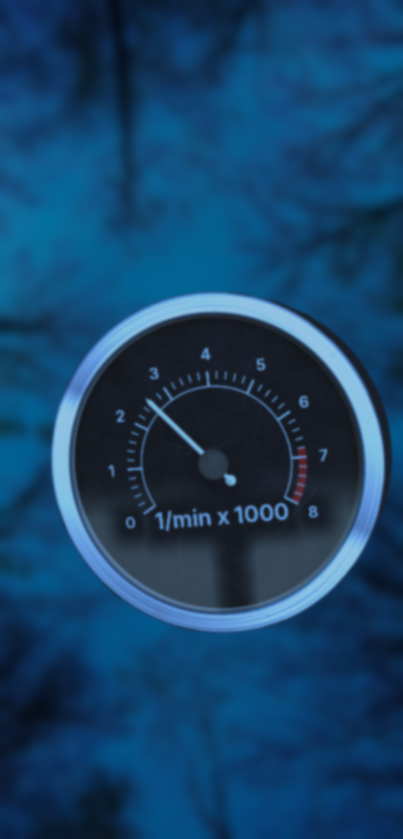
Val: 2600
